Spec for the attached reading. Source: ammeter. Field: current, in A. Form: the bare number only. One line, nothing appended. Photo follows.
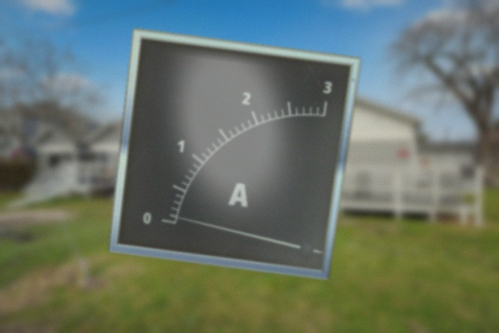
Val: 0.1
